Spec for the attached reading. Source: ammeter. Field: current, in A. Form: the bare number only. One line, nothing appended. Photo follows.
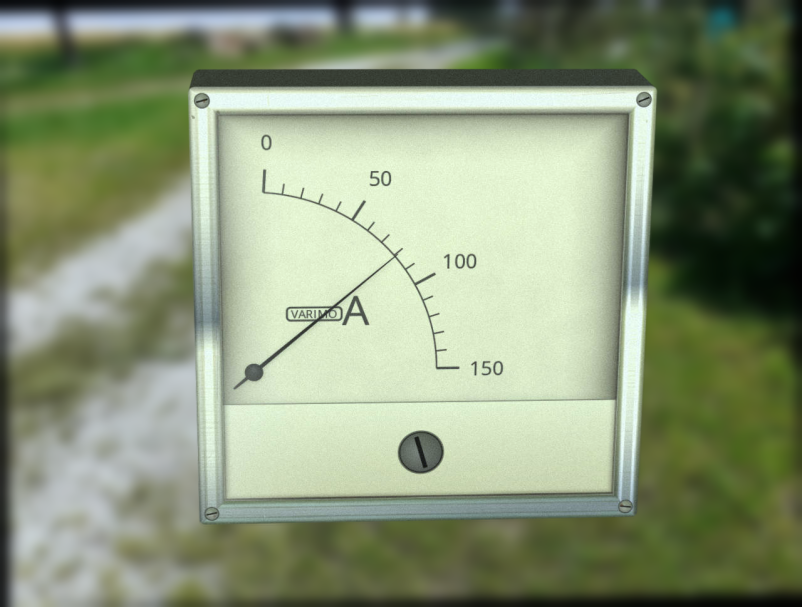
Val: 80
